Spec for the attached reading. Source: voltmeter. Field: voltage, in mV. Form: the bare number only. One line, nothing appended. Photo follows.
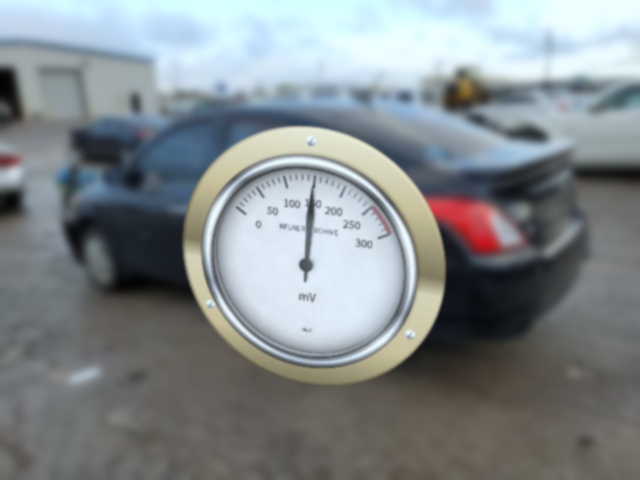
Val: 150
